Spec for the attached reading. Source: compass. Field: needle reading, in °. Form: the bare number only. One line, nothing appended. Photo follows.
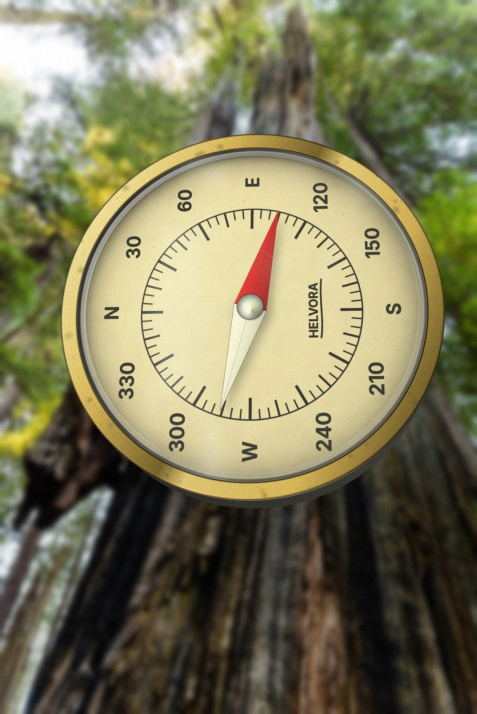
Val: 105
